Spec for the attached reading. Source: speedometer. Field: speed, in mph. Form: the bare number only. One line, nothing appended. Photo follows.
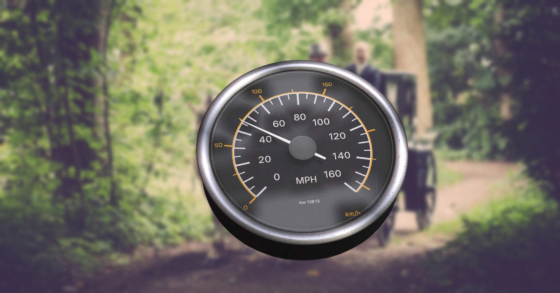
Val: 45
